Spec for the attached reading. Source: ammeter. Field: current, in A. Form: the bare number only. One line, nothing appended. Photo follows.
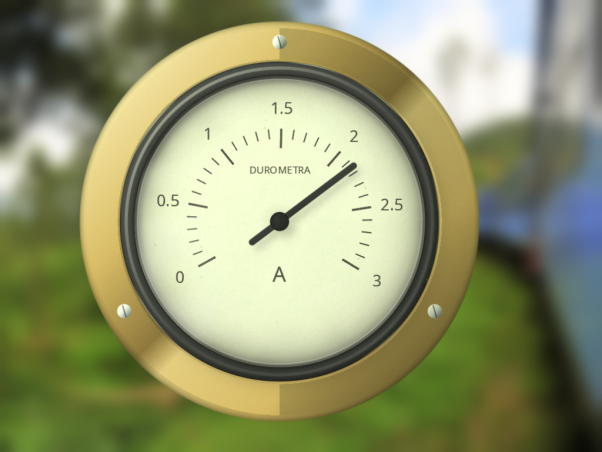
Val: 2.15
